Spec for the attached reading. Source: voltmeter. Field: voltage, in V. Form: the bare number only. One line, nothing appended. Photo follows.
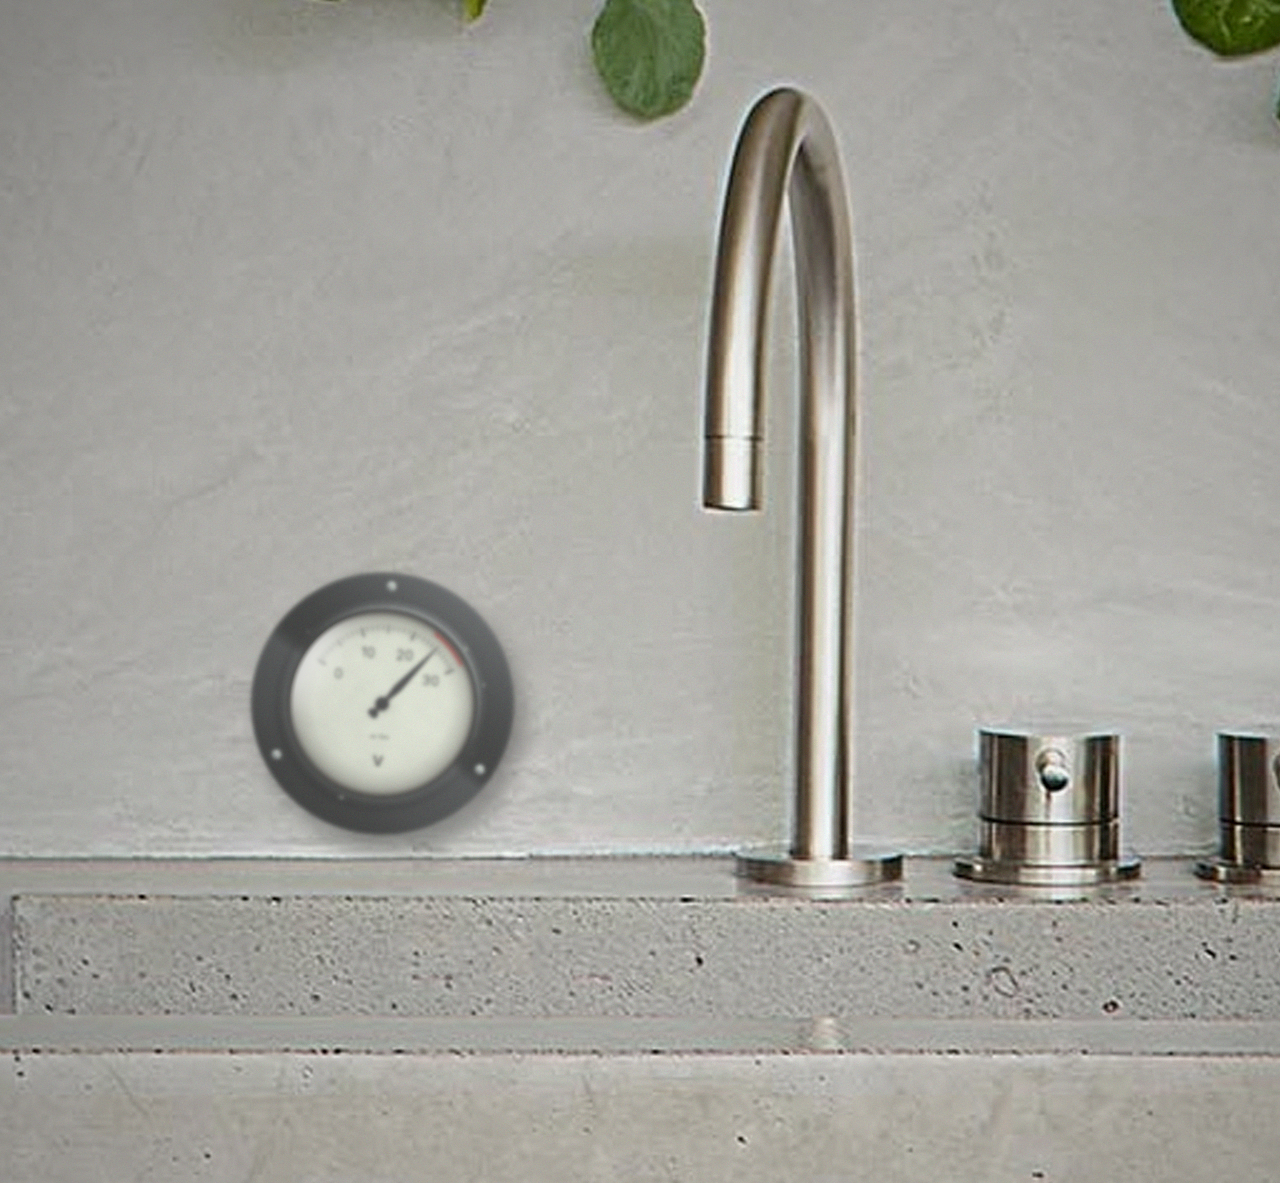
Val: 25
